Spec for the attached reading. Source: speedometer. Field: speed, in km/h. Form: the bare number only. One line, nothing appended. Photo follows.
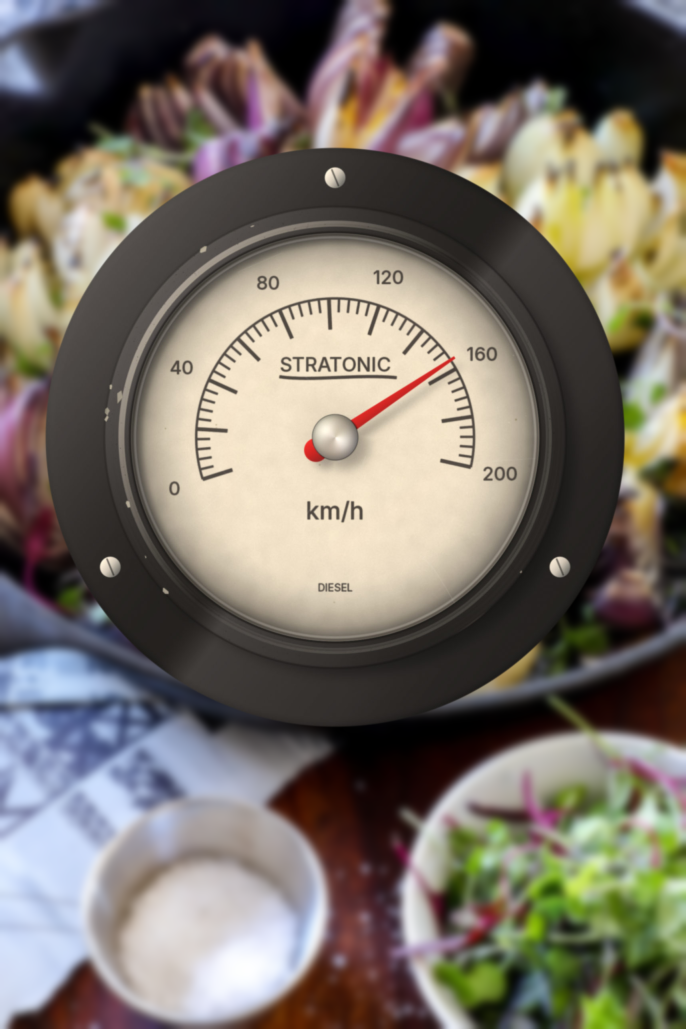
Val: 156
